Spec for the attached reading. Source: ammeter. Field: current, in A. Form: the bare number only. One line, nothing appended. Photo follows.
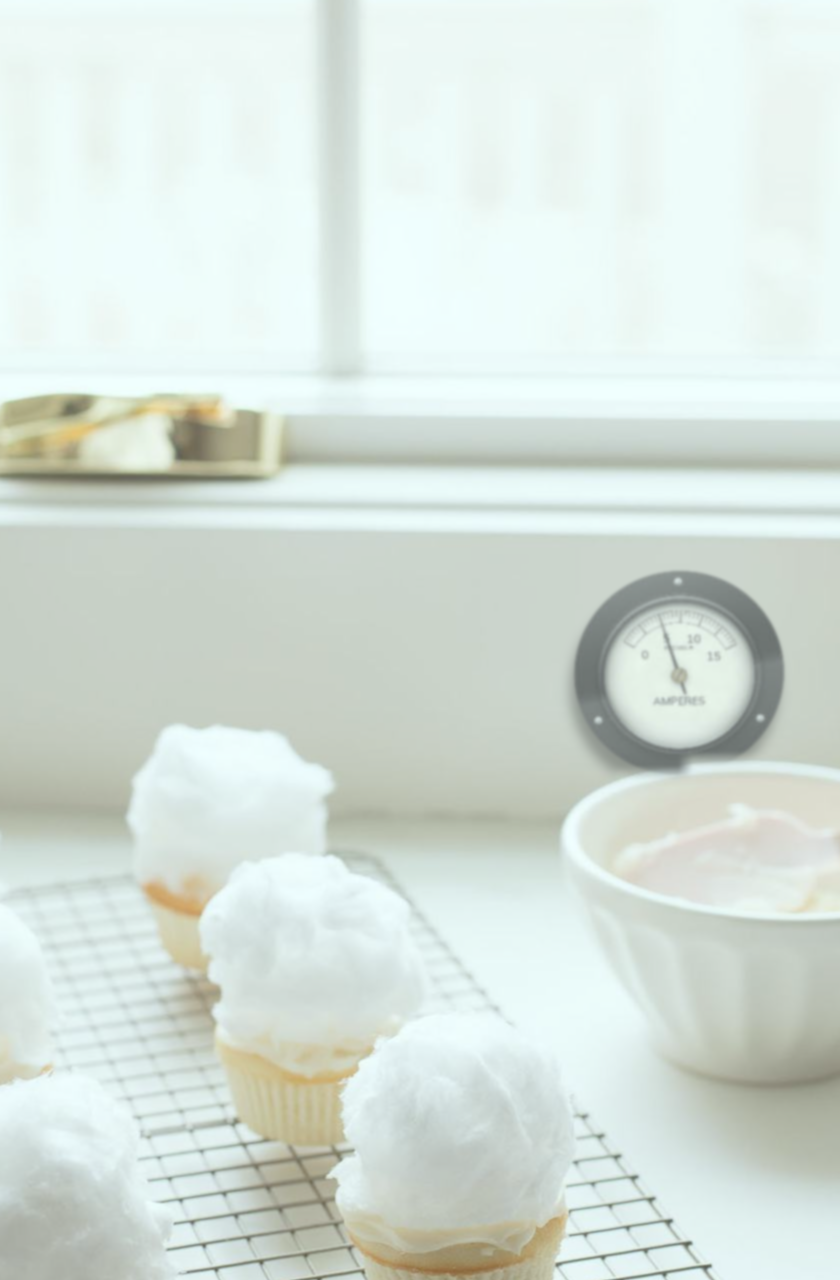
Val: 5
